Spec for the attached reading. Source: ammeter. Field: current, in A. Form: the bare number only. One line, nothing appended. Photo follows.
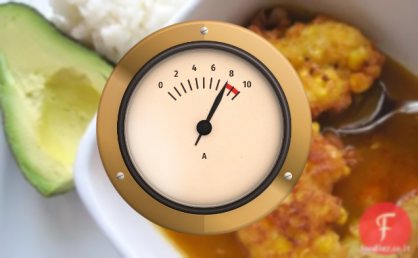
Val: 8
